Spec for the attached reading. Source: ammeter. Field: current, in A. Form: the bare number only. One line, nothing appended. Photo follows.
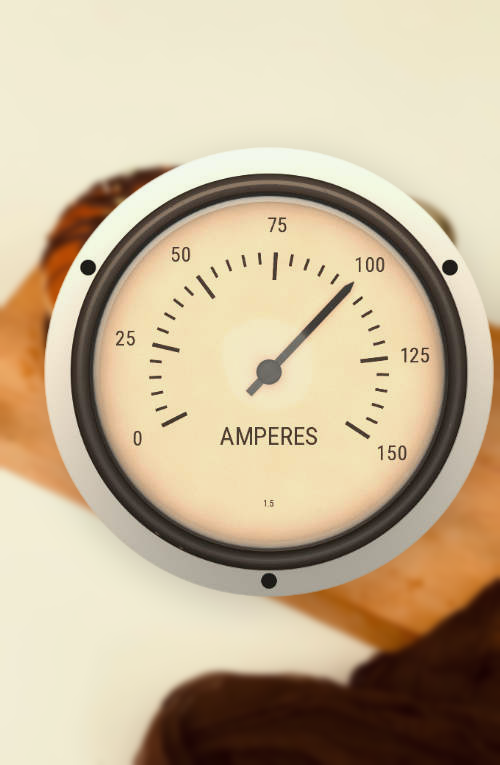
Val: 100
